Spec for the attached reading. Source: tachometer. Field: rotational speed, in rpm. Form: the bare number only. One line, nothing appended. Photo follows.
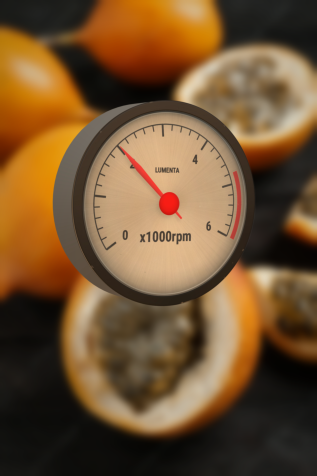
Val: 2000
